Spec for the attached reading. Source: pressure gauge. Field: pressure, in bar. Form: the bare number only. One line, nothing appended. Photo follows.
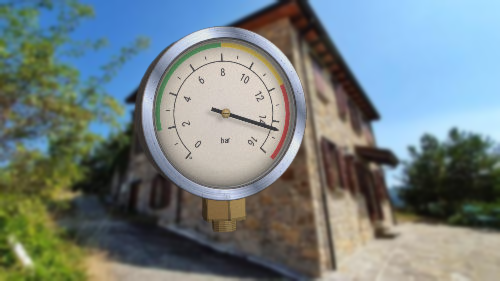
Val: 14.5
